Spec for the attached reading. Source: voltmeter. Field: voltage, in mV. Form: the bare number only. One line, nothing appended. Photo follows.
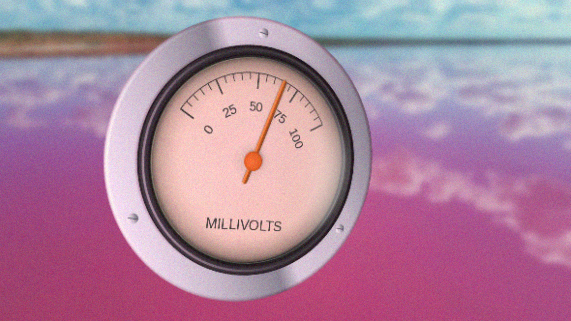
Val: 65
